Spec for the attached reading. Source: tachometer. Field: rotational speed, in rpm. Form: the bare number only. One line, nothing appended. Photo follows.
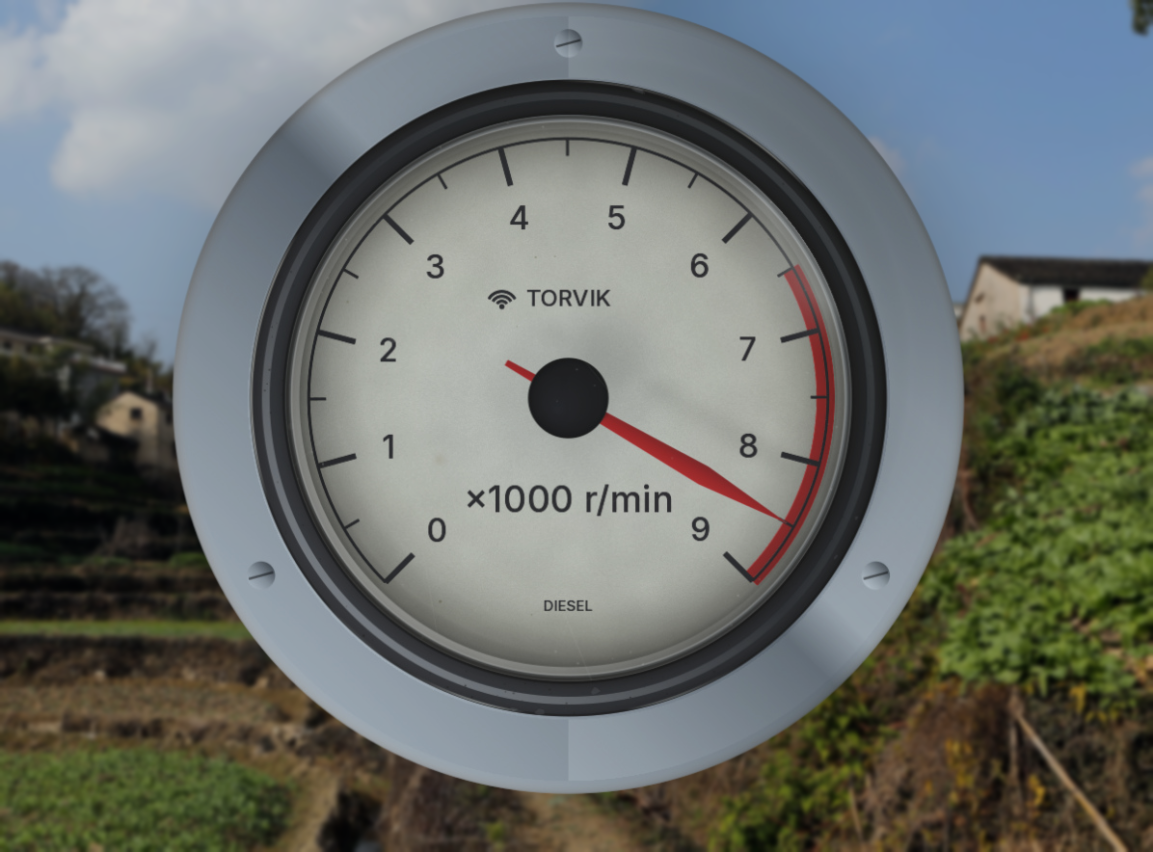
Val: 8500
